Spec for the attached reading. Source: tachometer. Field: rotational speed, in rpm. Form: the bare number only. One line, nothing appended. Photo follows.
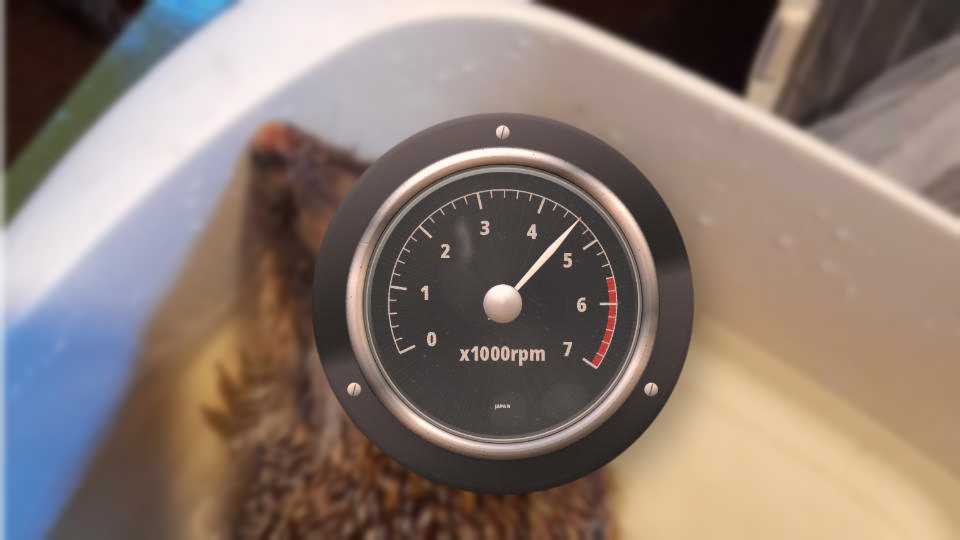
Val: 4600
